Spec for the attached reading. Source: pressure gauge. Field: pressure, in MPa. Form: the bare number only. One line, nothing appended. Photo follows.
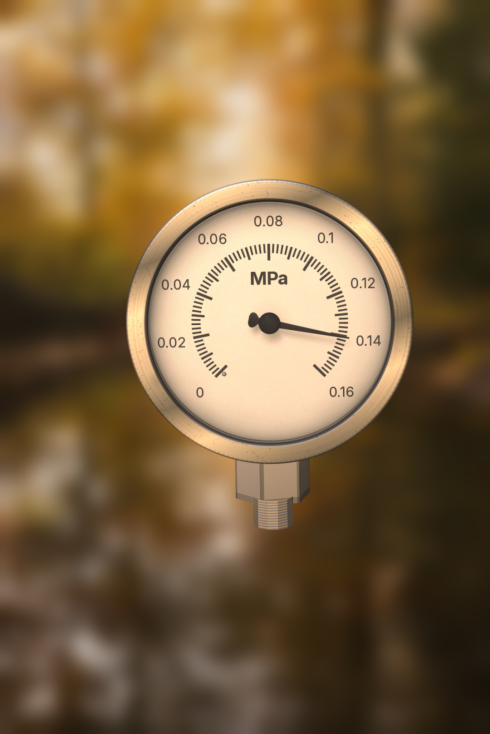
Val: 0.14
